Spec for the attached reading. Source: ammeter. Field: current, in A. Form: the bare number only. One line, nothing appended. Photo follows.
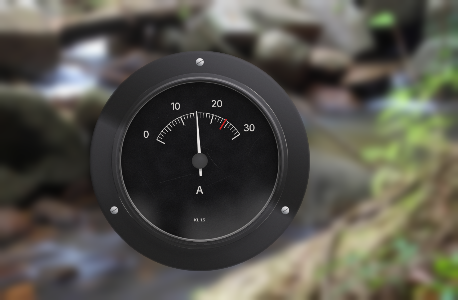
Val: 15
